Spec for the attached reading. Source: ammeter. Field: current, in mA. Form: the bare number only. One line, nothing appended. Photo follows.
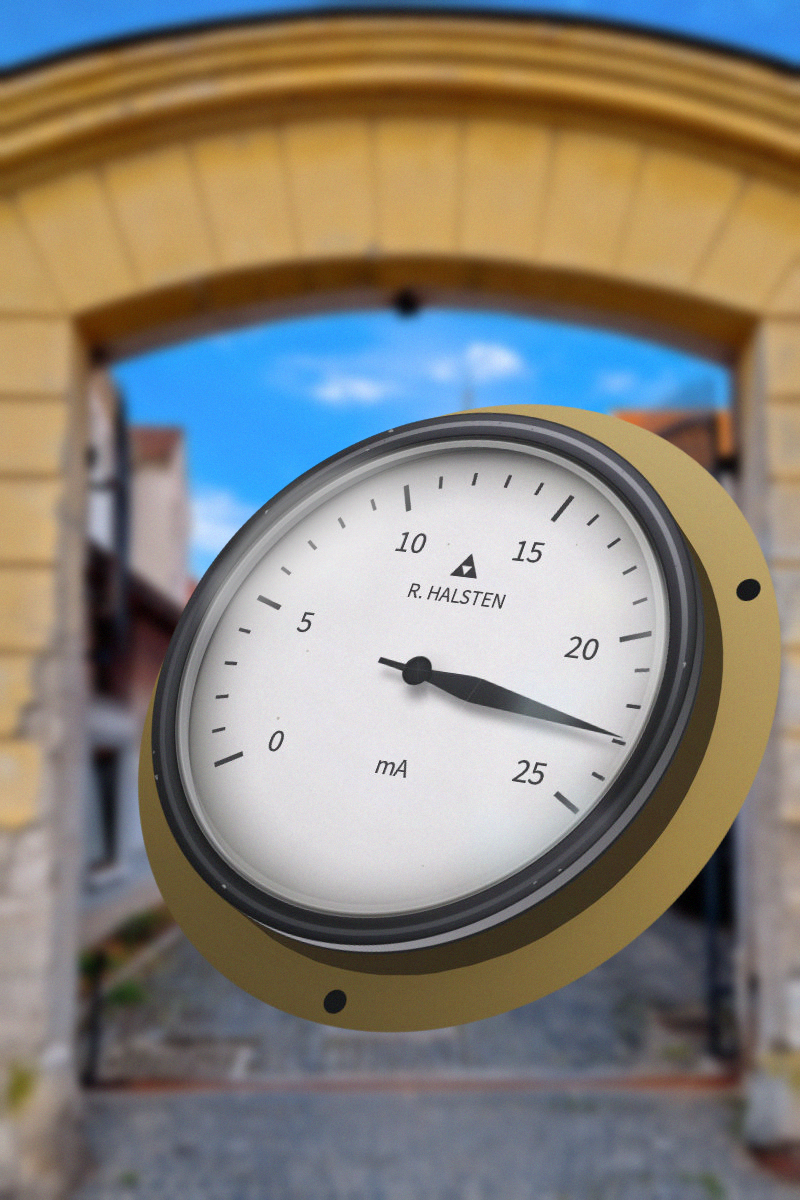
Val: 23
